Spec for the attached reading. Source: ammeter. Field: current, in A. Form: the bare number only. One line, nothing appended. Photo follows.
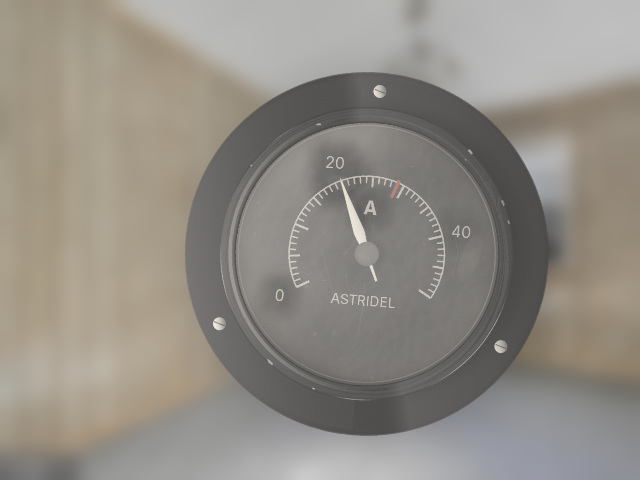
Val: 20
